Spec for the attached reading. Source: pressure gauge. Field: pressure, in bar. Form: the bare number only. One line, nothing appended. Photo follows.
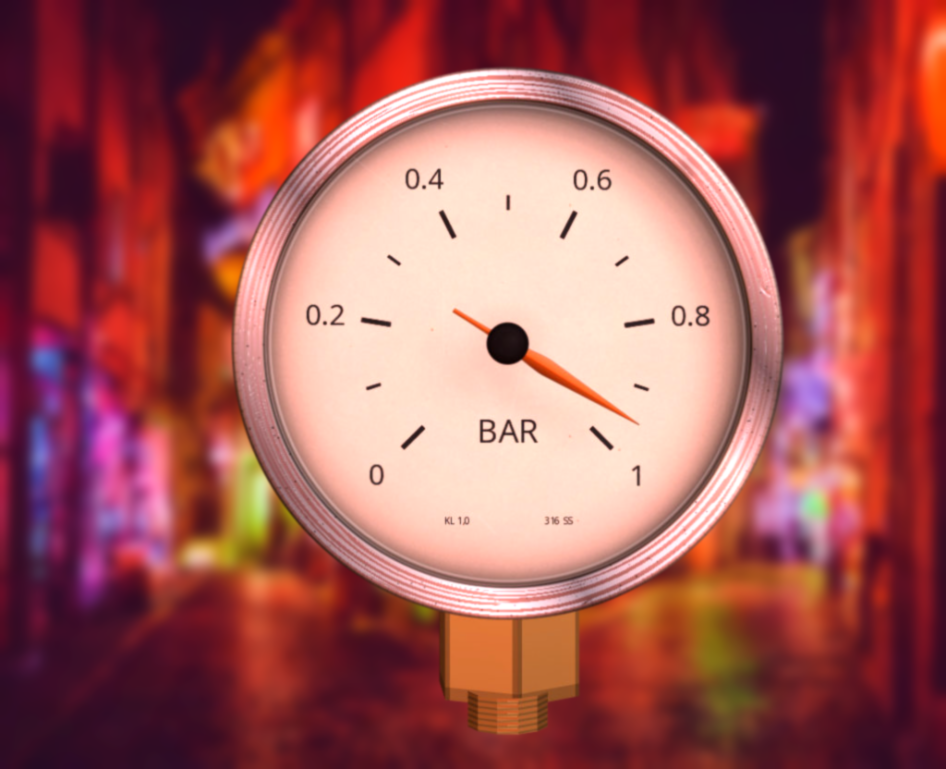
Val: 0.95
